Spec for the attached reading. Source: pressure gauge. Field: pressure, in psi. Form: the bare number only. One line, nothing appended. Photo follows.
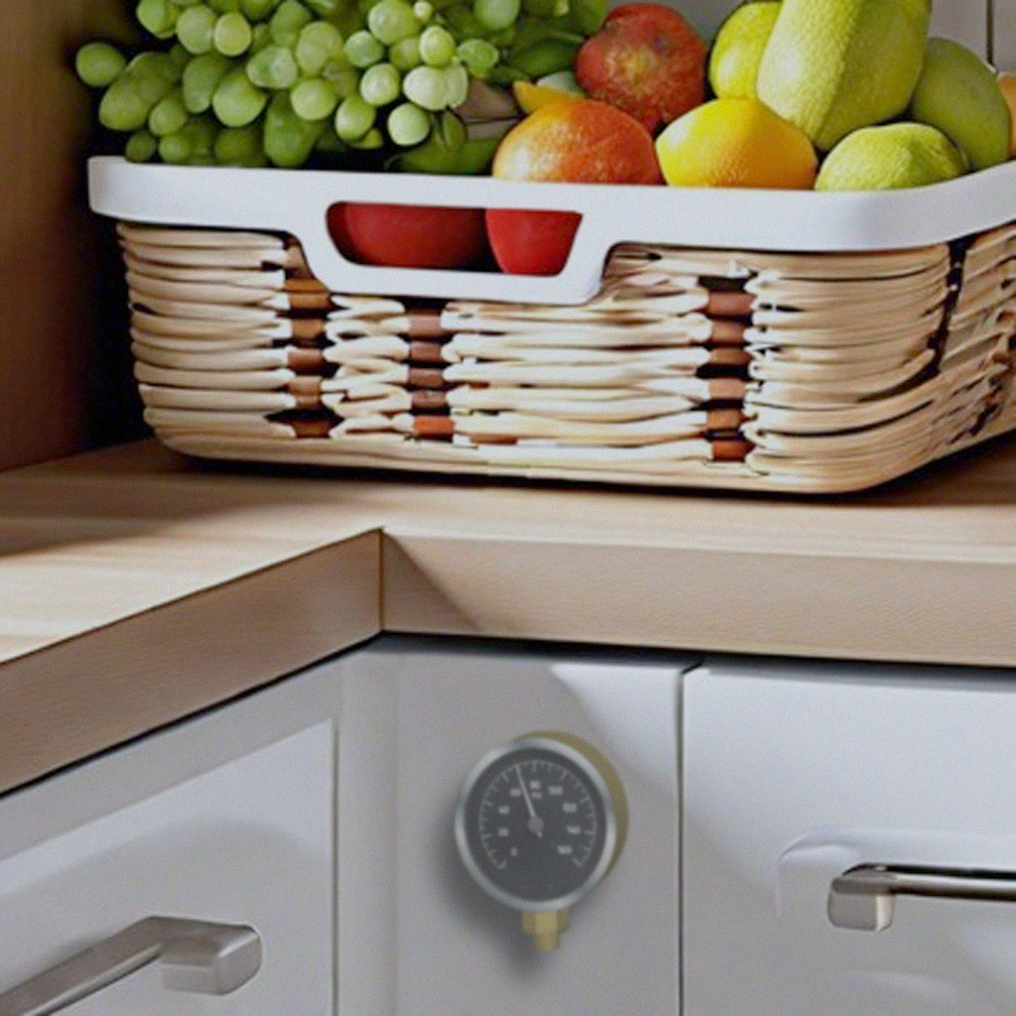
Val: 70
